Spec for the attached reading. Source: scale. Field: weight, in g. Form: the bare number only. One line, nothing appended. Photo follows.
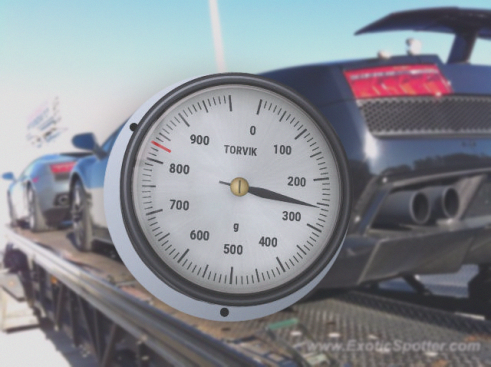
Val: 260
